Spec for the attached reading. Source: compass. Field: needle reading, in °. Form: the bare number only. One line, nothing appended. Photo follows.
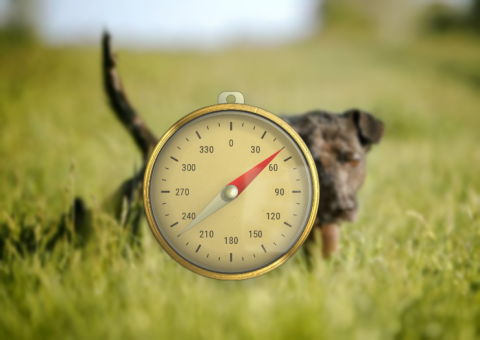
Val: 50
